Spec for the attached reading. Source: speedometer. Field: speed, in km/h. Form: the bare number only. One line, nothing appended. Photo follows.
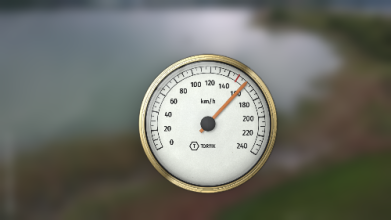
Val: 160
